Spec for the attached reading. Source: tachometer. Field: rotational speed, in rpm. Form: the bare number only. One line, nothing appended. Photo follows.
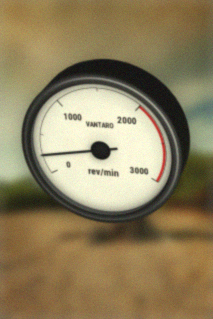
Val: 250
